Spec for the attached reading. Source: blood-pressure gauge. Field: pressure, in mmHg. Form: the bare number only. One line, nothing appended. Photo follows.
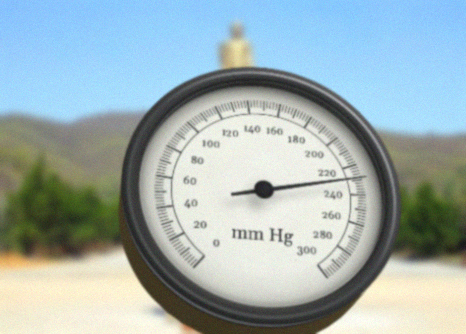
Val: 230
